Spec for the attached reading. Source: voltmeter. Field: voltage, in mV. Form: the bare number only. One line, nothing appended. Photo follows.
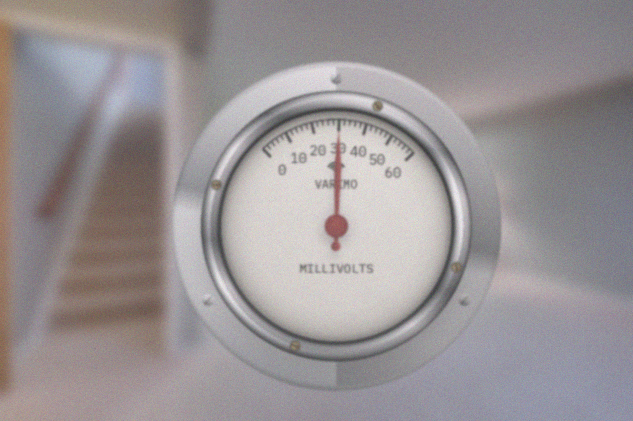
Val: 30
